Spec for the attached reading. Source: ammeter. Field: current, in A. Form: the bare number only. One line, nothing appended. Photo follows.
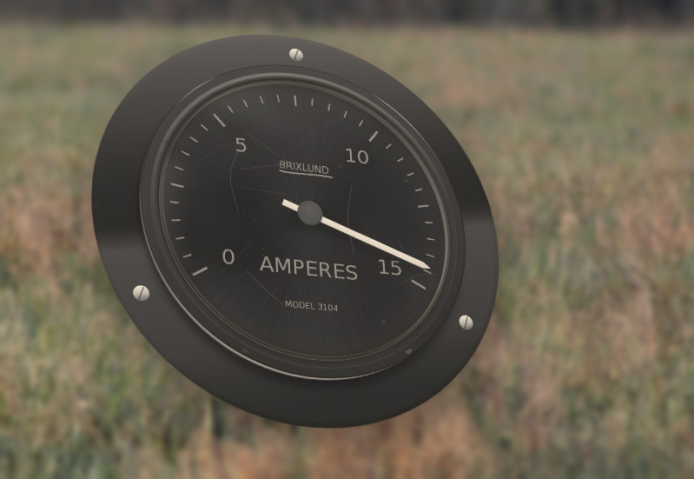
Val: 14.5
